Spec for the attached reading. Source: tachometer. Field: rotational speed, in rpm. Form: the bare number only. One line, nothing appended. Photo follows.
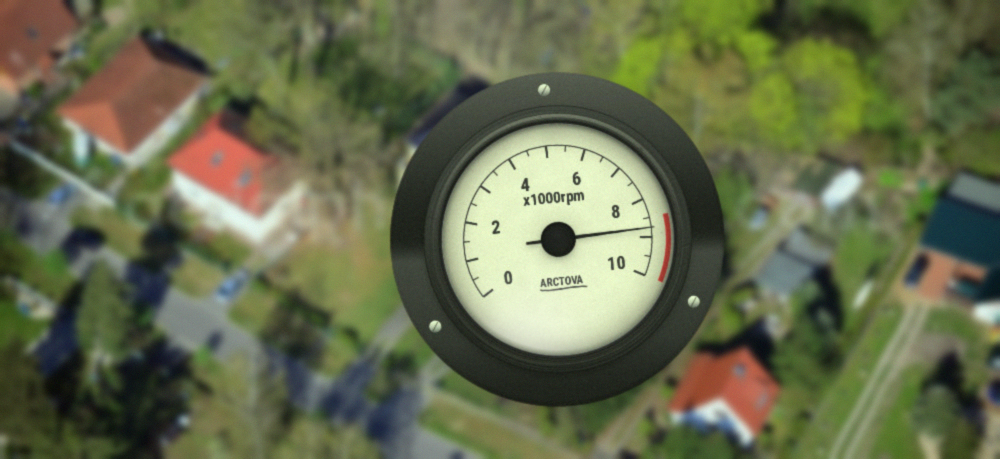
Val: 8750
